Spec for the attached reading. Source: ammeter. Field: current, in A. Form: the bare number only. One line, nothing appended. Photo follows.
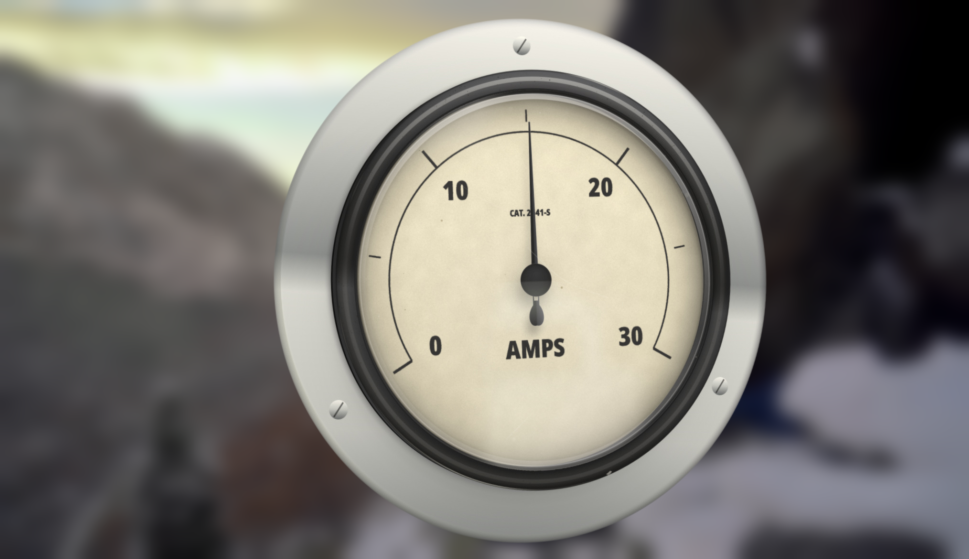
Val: 15
